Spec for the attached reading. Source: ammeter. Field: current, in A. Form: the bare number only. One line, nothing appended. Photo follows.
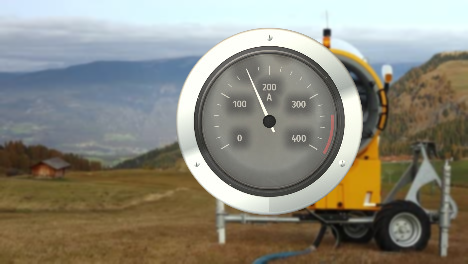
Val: 160
